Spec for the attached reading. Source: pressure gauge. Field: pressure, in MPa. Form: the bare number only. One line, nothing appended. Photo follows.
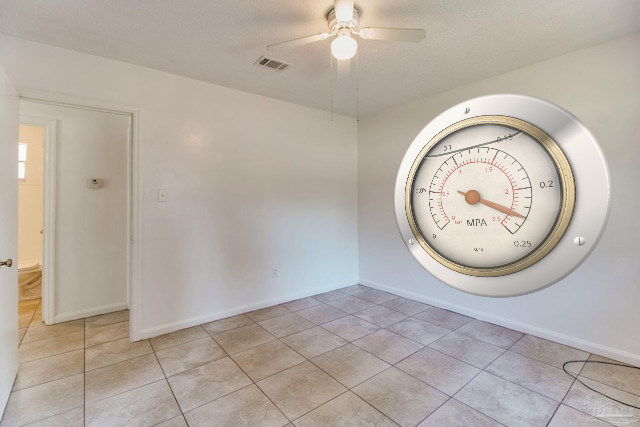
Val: 0.23
